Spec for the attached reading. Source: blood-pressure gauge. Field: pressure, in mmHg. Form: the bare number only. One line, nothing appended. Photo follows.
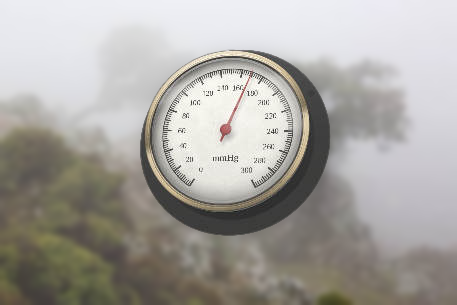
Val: 170
